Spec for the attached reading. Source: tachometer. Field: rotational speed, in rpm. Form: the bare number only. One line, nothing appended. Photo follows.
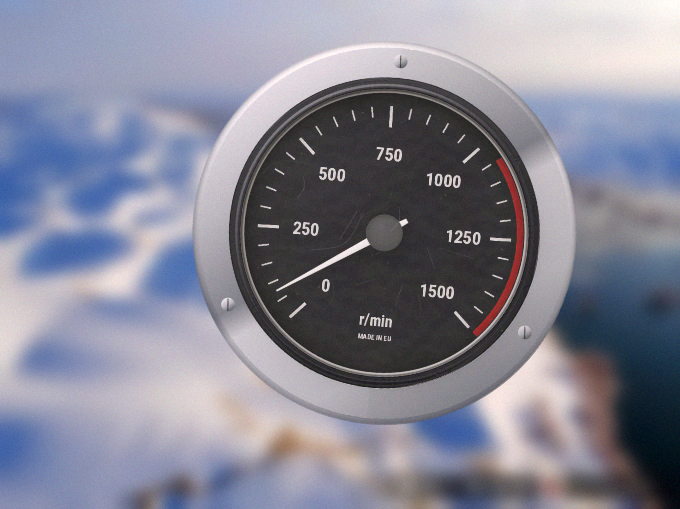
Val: 75
